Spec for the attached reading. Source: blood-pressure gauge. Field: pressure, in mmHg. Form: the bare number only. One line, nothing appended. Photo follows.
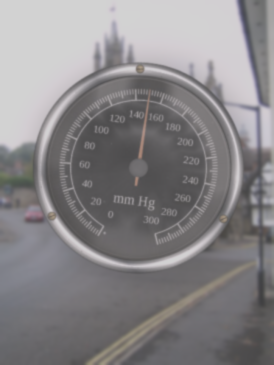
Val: 150
